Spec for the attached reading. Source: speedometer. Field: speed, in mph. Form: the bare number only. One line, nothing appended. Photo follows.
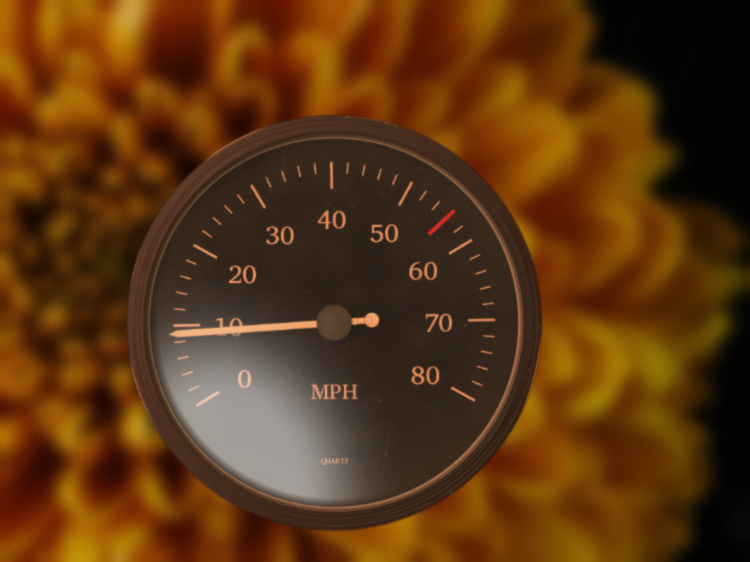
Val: 9
